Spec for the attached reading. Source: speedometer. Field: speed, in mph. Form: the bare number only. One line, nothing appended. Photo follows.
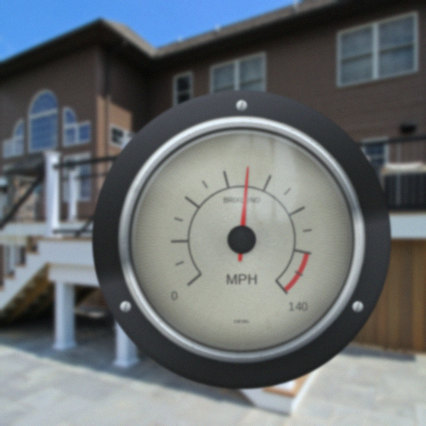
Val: 70
